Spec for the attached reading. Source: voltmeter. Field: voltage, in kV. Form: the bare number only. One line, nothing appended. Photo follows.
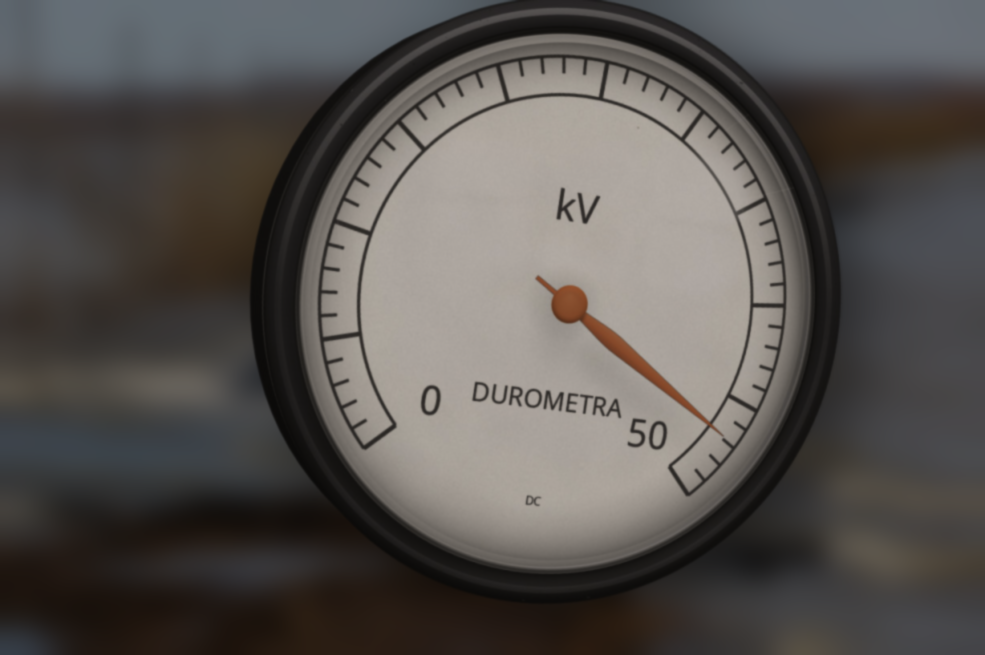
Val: 47
